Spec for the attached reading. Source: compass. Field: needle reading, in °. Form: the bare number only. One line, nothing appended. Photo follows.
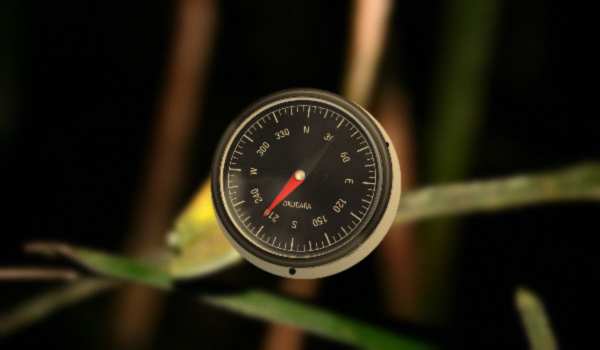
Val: 215
